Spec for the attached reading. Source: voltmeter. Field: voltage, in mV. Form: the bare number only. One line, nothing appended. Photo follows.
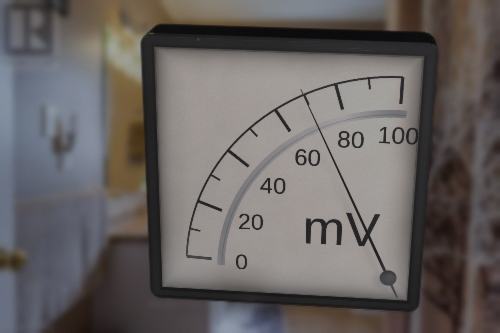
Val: 70
